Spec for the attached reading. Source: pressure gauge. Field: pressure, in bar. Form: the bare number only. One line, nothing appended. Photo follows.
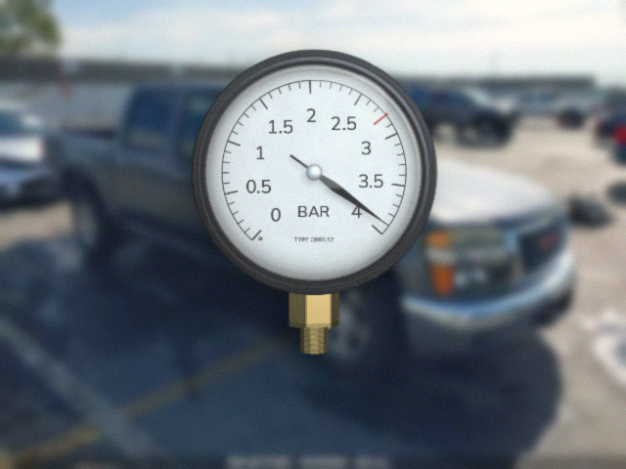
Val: 3.9
